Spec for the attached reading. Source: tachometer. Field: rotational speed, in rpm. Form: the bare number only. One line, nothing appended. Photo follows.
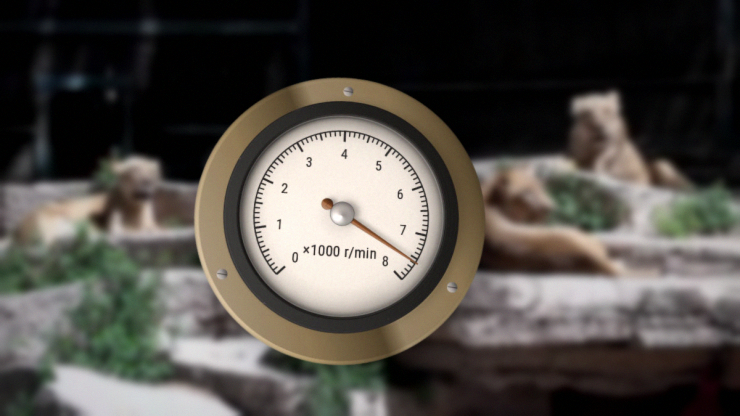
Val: 7600
